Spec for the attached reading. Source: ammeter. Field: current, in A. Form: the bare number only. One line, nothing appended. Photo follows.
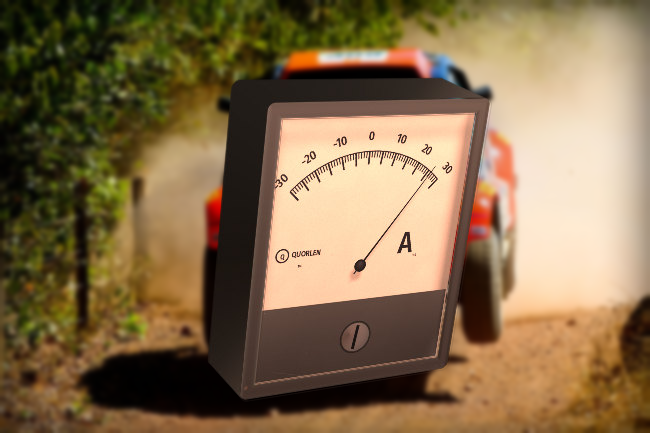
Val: 25
